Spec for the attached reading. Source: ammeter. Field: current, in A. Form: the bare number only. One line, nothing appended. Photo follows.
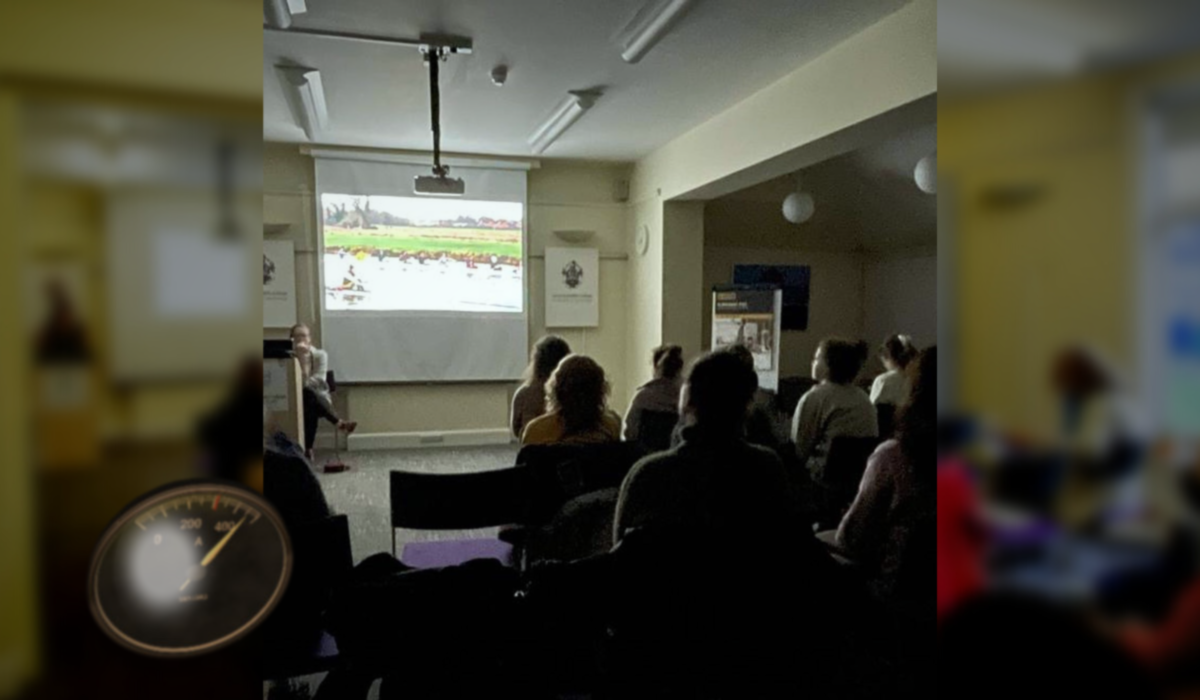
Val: 450
